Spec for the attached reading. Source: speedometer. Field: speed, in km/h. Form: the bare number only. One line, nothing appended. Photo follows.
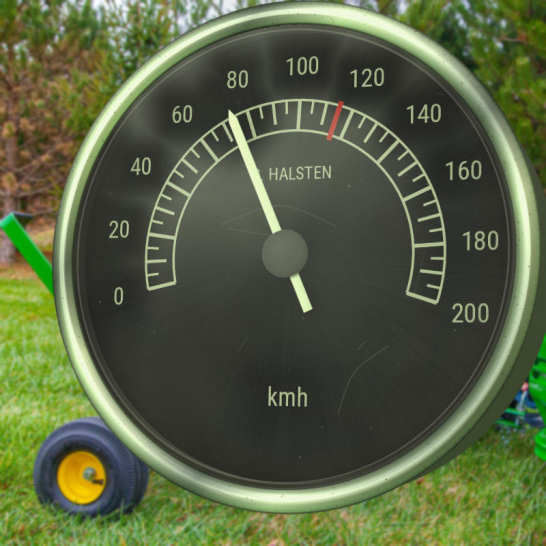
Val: 75
